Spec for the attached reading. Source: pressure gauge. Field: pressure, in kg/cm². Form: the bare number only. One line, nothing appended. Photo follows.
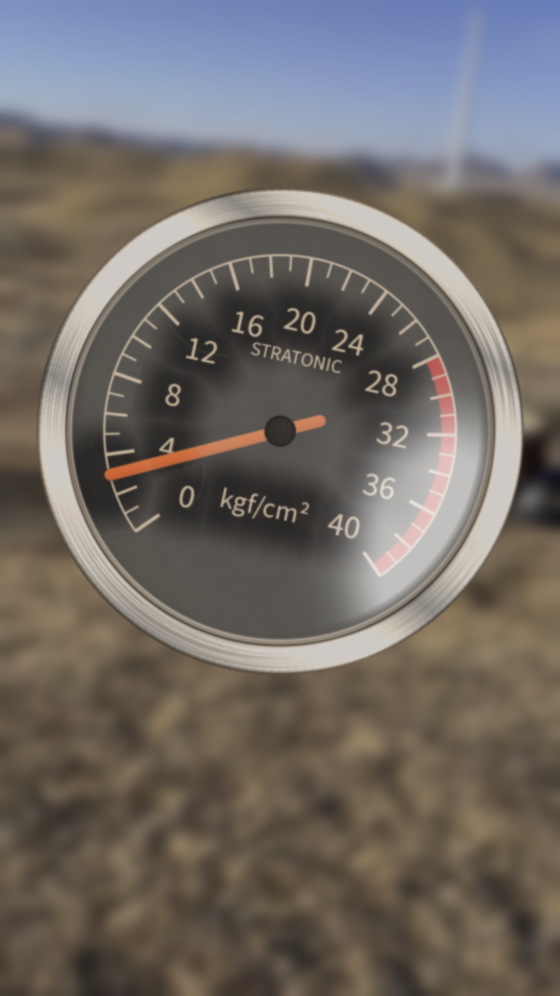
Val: 3
